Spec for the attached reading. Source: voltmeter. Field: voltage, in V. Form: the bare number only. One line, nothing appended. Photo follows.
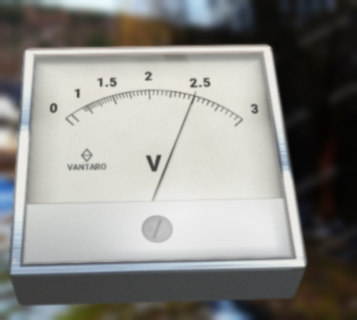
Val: 2.5
